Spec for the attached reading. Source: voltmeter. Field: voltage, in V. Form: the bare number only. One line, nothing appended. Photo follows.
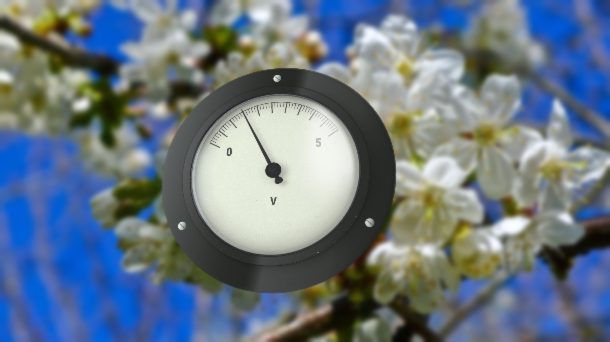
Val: 1.5
